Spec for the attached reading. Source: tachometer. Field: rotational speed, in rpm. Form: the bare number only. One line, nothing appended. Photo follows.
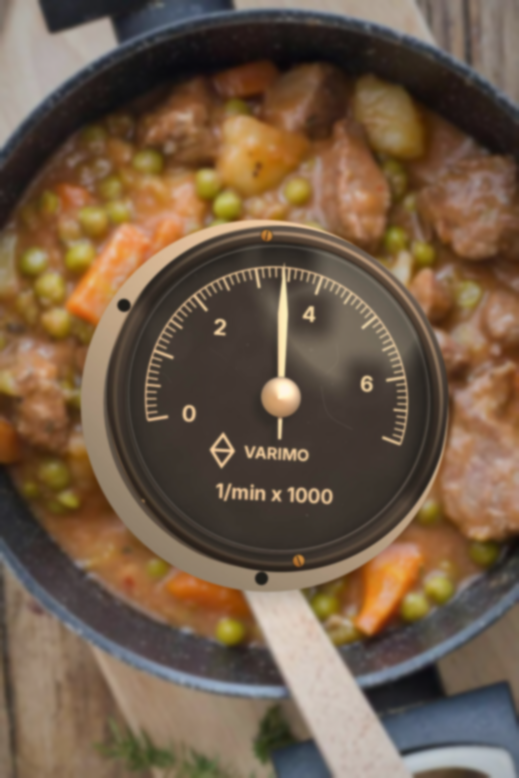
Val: 3400
